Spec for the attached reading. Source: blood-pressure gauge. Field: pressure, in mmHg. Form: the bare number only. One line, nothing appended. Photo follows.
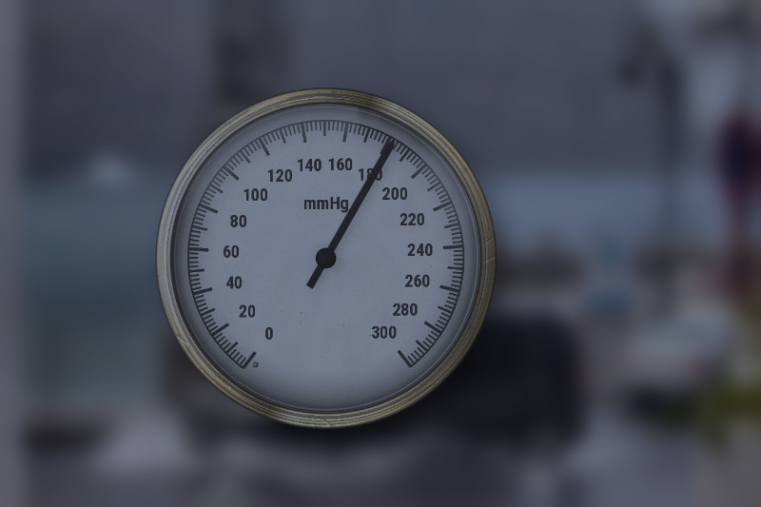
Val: 182
